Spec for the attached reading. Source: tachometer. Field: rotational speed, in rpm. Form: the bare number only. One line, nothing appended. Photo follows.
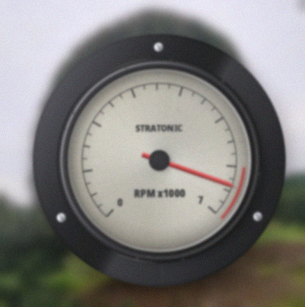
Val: 6375
